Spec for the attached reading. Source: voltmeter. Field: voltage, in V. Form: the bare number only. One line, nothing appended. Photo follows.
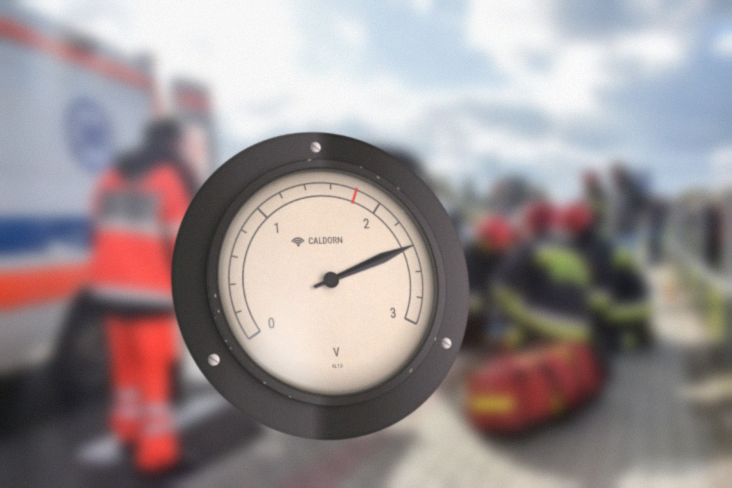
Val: 2.4
